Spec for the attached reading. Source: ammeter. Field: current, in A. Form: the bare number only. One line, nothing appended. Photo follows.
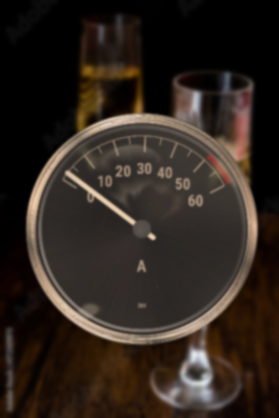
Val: 2.5
